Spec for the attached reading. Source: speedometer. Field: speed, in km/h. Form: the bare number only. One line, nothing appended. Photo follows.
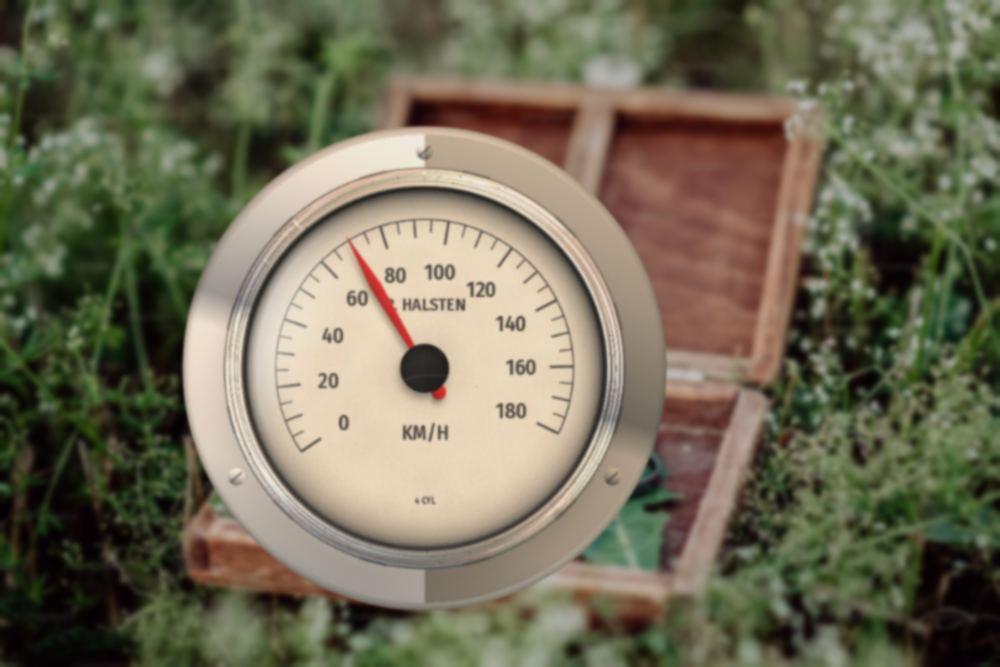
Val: 70
